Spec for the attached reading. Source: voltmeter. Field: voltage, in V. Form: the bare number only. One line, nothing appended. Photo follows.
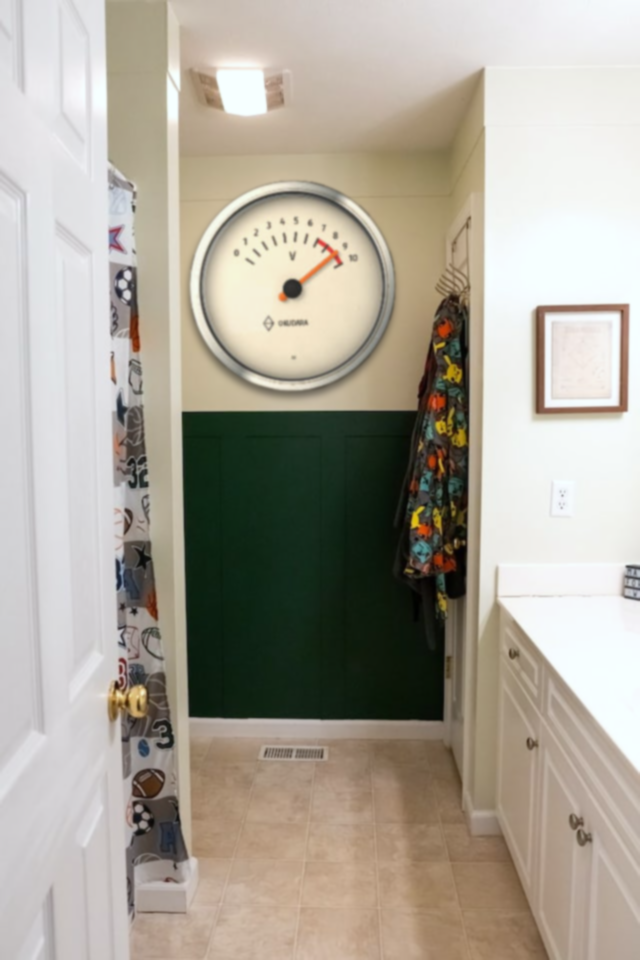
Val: 9
